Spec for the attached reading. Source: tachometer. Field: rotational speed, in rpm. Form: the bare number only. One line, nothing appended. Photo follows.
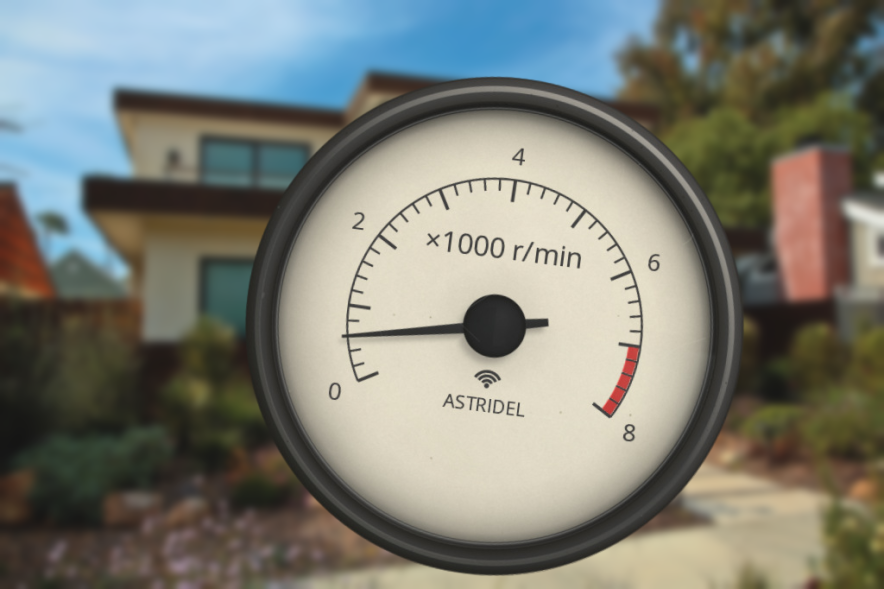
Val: 600
